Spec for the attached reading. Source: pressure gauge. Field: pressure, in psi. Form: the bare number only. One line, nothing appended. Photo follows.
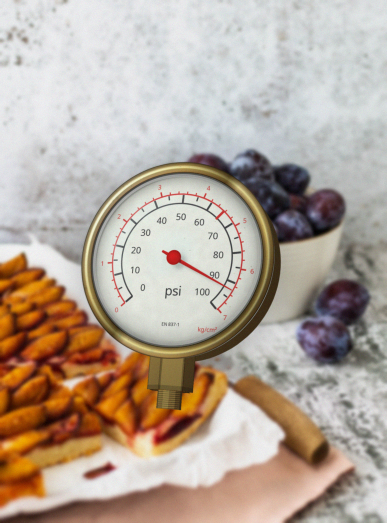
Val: 92.5
